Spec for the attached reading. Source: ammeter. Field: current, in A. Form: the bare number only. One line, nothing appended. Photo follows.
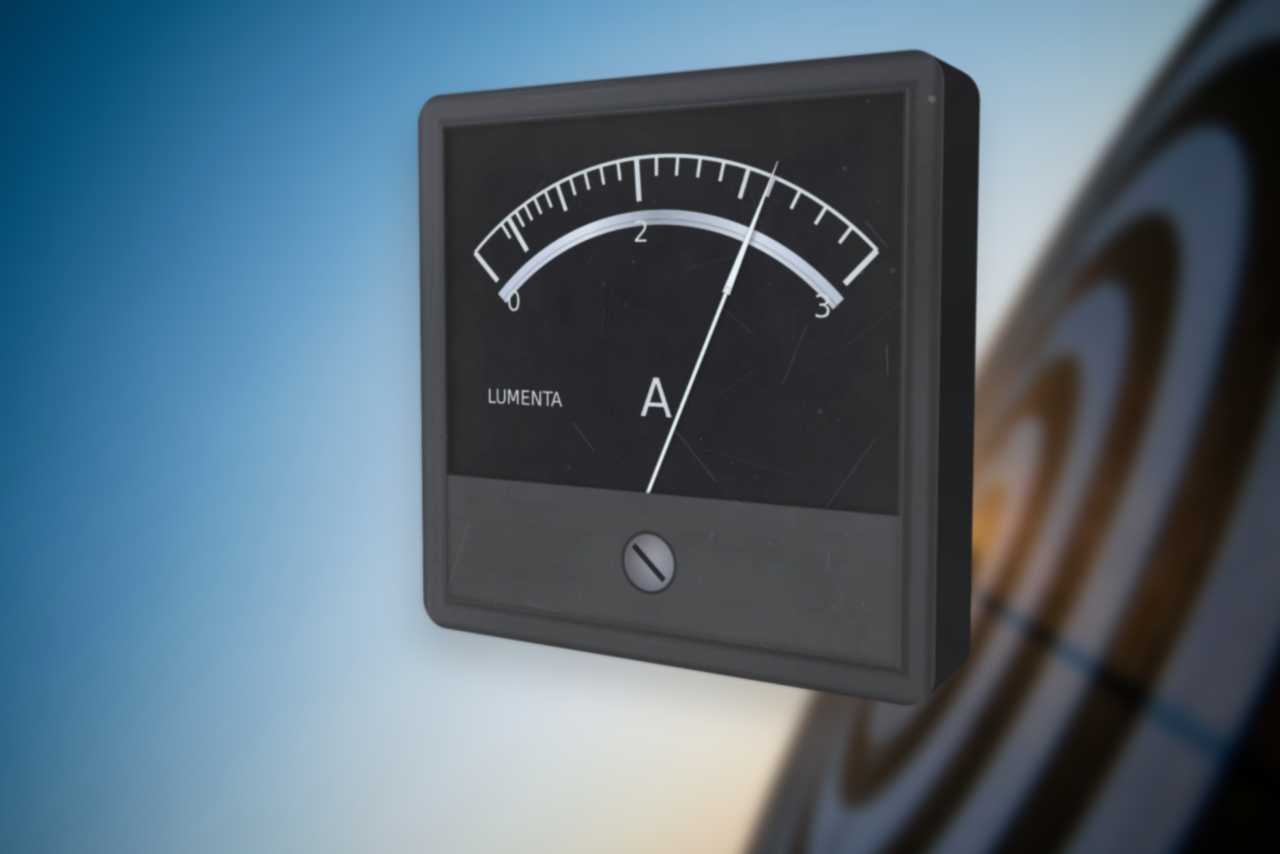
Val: 2.6
